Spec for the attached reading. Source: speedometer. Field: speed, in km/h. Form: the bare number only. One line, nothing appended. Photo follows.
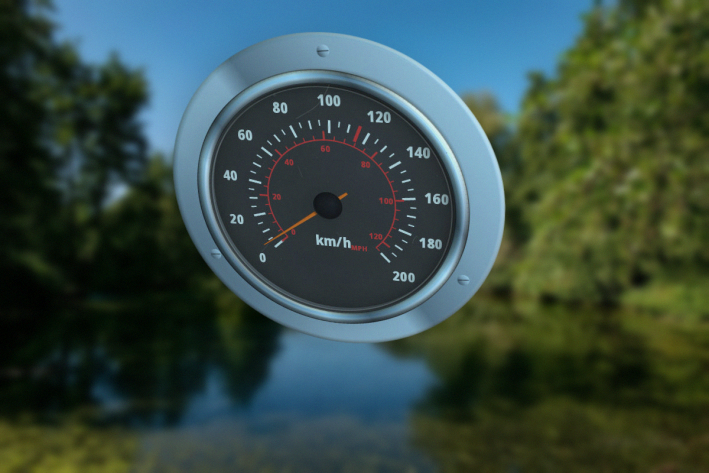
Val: 5
